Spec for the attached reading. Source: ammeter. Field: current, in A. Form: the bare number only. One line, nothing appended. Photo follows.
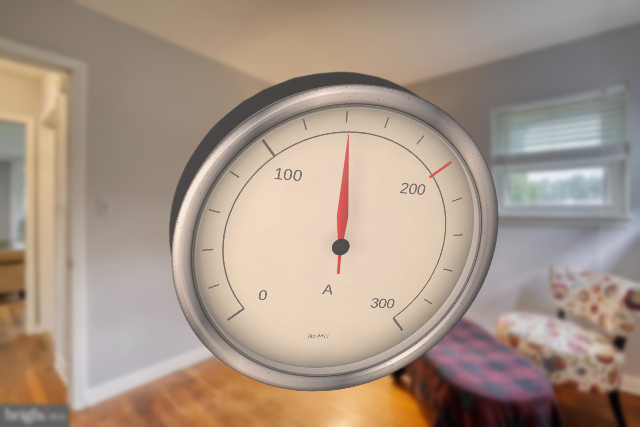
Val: 140
